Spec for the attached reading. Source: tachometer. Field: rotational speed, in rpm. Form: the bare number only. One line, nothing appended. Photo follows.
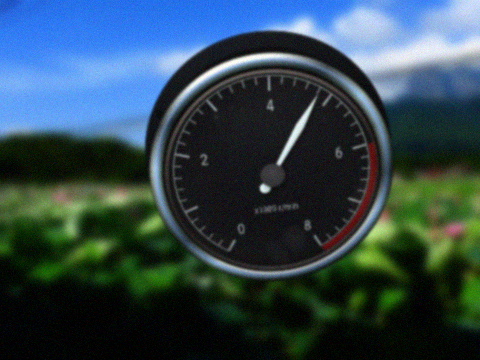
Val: 4800
